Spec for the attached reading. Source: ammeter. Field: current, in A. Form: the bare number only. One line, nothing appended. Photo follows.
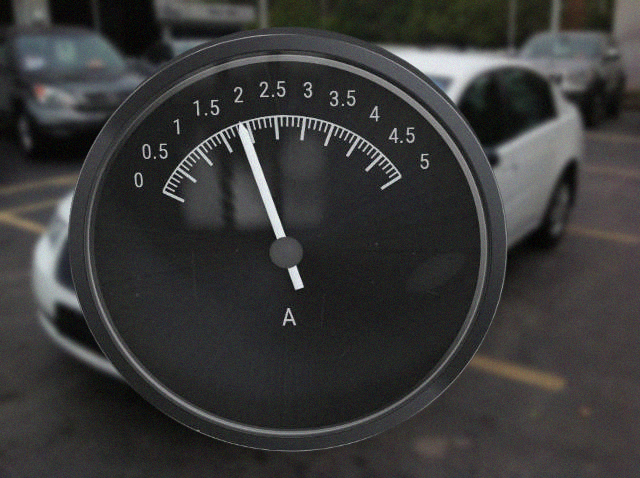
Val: 1.9
